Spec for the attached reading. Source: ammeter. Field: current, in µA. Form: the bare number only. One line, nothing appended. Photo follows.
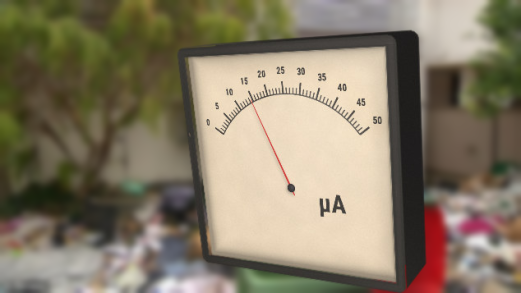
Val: 15
